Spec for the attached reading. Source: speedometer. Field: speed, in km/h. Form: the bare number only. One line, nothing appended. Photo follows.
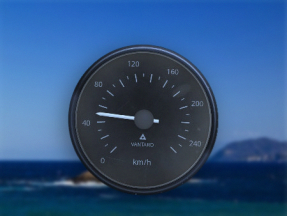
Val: 50
